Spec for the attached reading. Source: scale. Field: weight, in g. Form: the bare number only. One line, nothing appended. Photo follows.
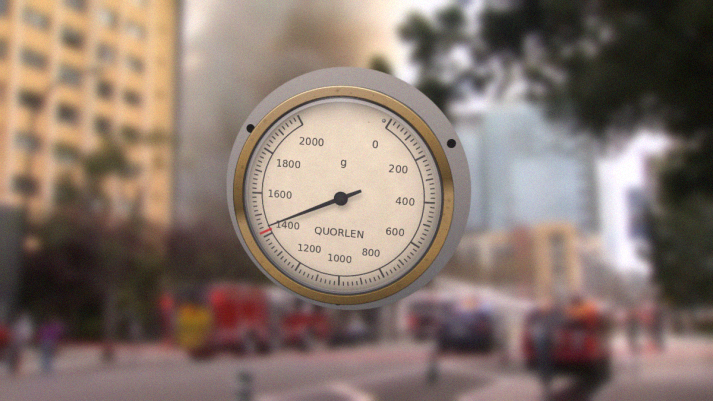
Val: 1440
